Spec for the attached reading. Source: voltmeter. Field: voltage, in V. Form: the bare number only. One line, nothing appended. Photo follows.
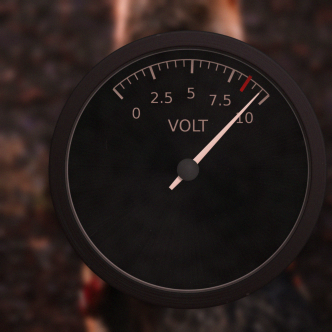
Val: 9.5
